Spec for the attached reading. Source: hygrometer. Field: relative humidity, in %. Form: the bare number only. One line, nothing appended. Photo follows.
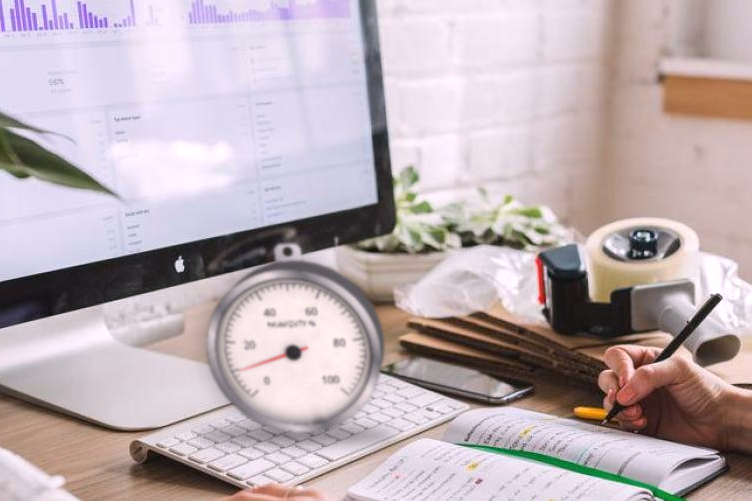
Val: 10
